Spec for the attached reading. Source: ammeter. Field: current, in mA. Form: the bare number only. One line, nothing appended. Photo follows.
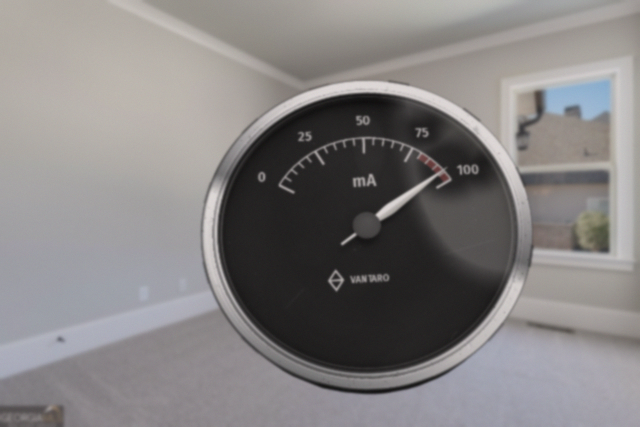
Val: 95
